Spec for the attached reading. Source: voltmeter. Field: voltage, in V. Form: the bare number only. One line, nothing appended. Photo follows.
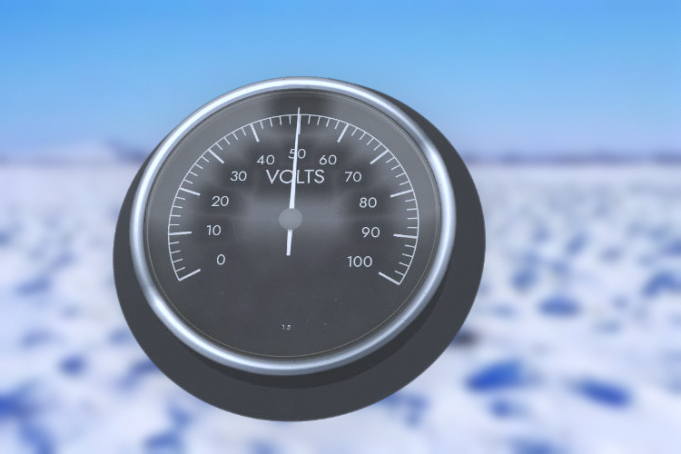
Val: 50
